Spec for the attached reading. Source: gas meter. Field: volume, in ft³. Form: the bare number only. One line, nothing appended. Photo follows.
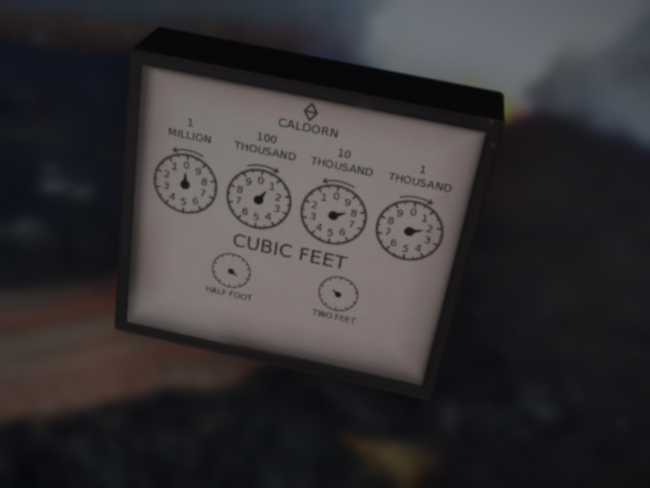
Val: 8200
